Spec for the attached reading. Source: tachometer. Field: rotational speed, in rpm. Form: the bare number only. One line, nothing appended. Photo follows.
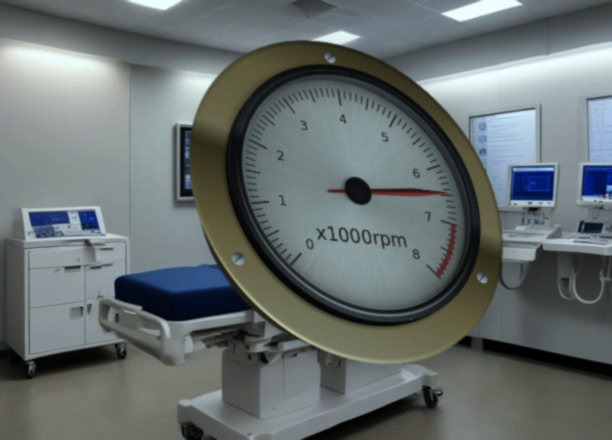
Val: 6500
